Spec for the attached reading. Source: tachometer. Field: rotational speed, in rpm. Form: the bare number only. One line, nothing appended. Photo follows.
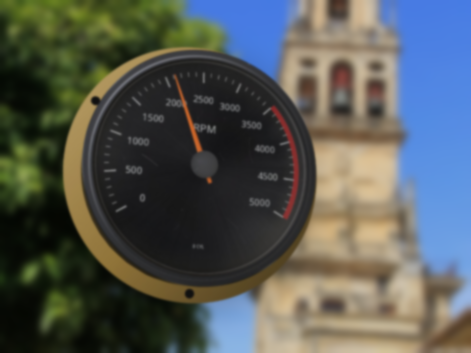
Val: 2100
